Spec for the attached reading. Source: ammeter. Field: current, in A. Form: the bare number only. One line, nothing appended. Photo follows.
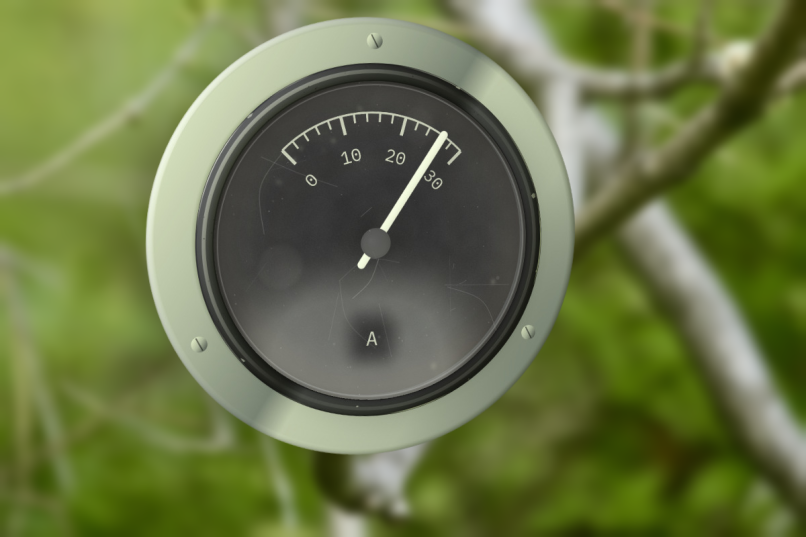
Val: 26
